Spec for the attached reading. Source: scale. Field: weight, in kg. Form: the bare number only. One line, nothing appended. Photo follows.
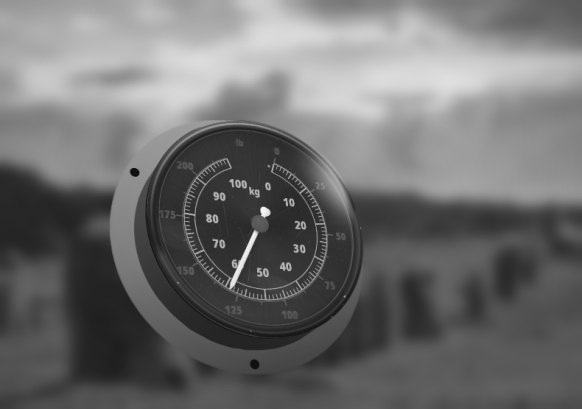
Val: 59
